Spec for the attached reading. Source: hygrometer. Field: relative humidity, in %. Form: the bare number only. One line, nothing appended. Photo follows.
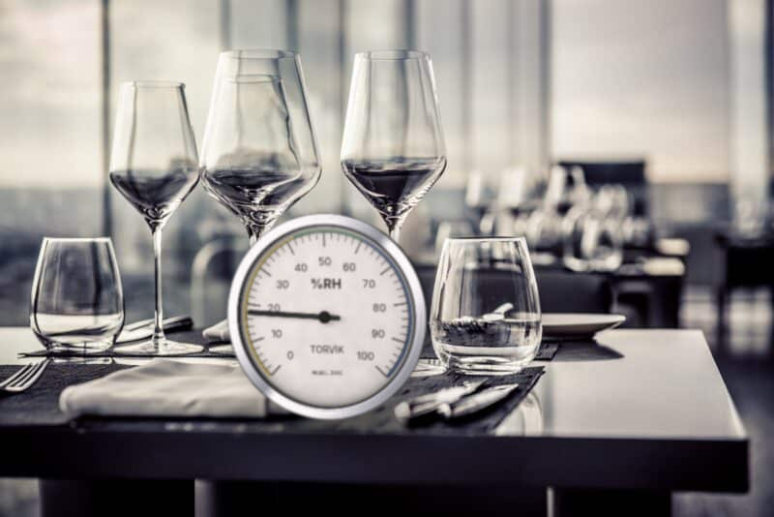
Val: 18
